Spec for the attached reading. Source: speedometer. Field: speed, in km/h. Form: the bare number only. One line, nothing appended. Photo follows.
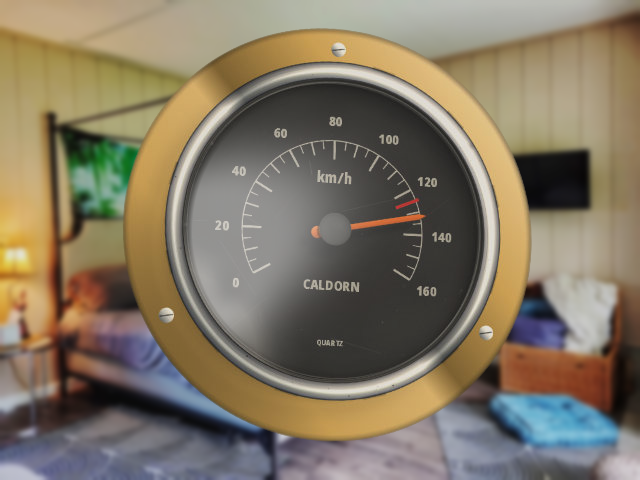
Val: 132.5
